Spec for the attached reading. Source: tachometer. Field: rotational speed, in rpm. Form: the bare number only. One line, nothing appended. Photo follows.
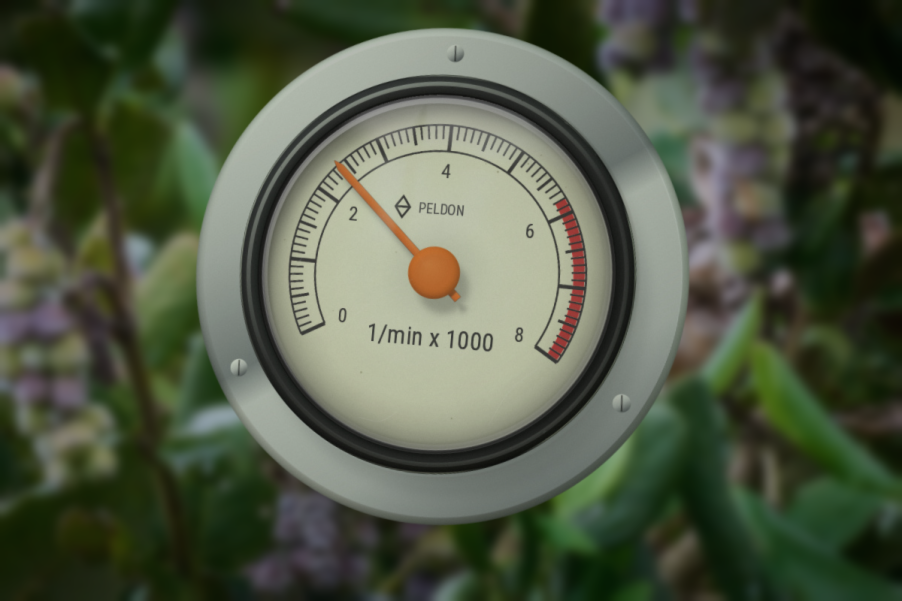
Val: 2400
